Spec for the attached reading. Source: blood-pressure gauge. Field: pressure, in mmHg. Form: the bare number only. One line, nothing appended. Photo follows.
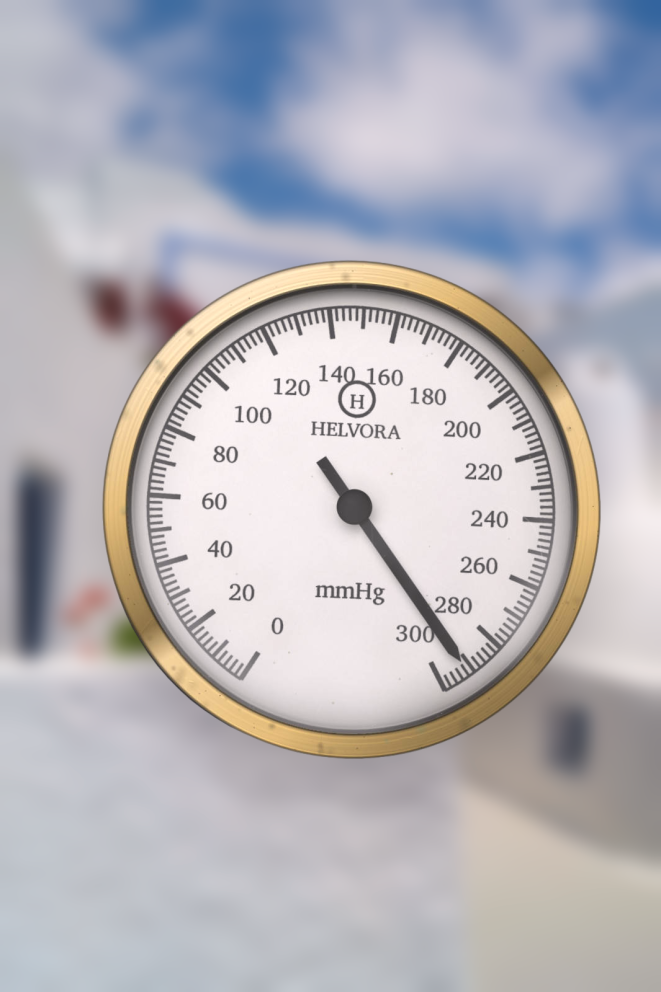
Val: 292
